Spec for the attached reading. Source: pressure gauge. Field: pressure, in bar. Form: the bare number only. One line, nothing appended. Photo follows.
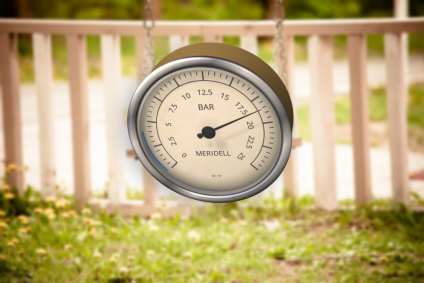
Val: 18.5
